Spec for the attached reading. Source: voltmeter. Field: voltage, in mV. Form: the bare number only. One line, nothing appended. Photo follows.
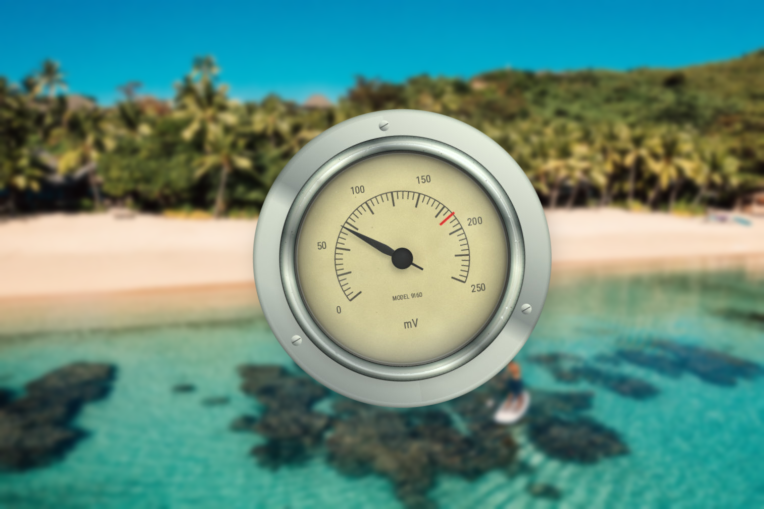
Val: 70
